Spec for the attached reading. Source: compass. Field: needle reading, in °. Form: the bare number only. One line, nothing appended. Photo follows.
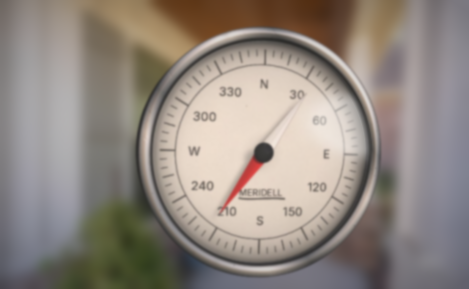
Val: 215
